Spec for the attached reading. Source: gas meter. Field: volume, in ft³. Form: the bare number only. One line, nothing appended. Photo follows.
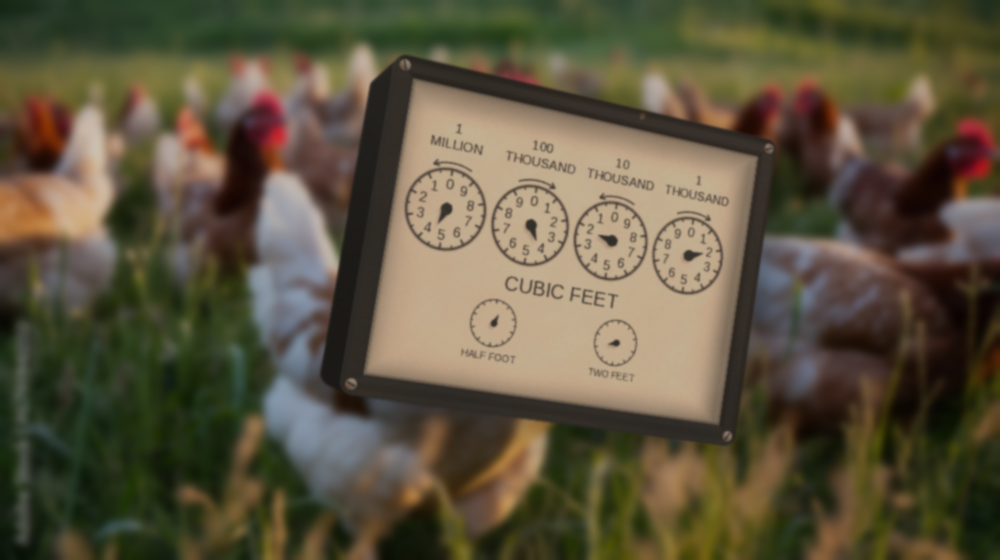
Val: 442200
